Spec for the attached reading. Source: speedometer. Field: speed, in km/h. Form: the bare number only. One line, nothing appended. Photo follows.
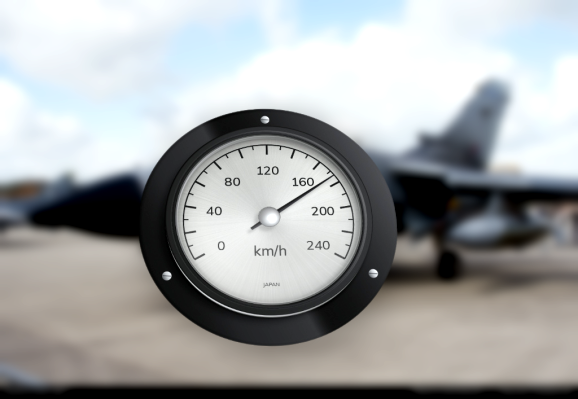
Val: 175
